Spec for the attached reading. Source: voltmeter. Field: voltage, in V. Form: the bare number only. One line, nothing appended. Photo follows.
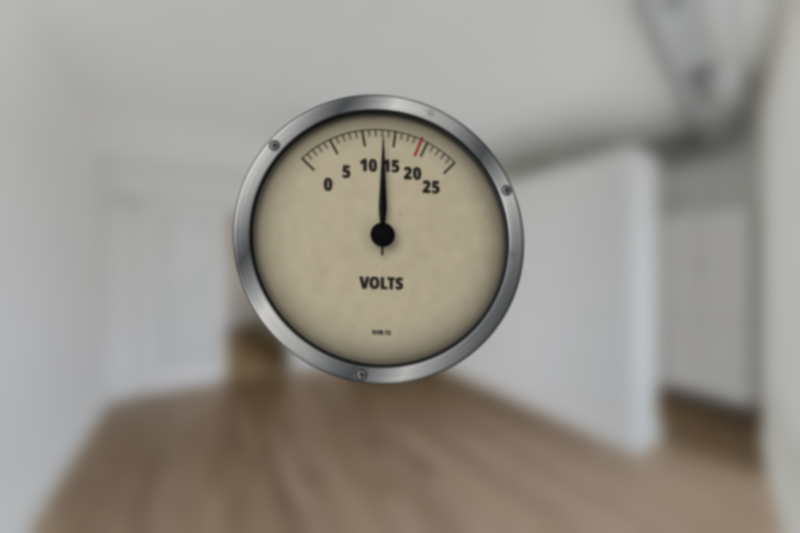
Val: 13
